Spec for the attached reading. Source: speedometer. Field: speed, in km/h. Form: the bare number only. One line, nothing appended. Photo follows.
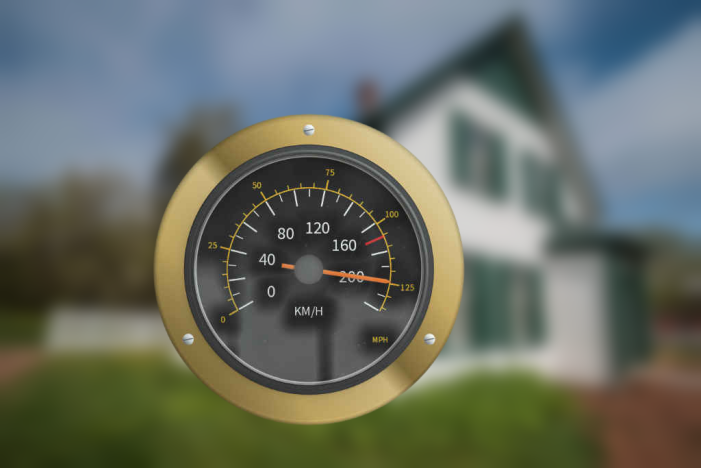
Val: 200
